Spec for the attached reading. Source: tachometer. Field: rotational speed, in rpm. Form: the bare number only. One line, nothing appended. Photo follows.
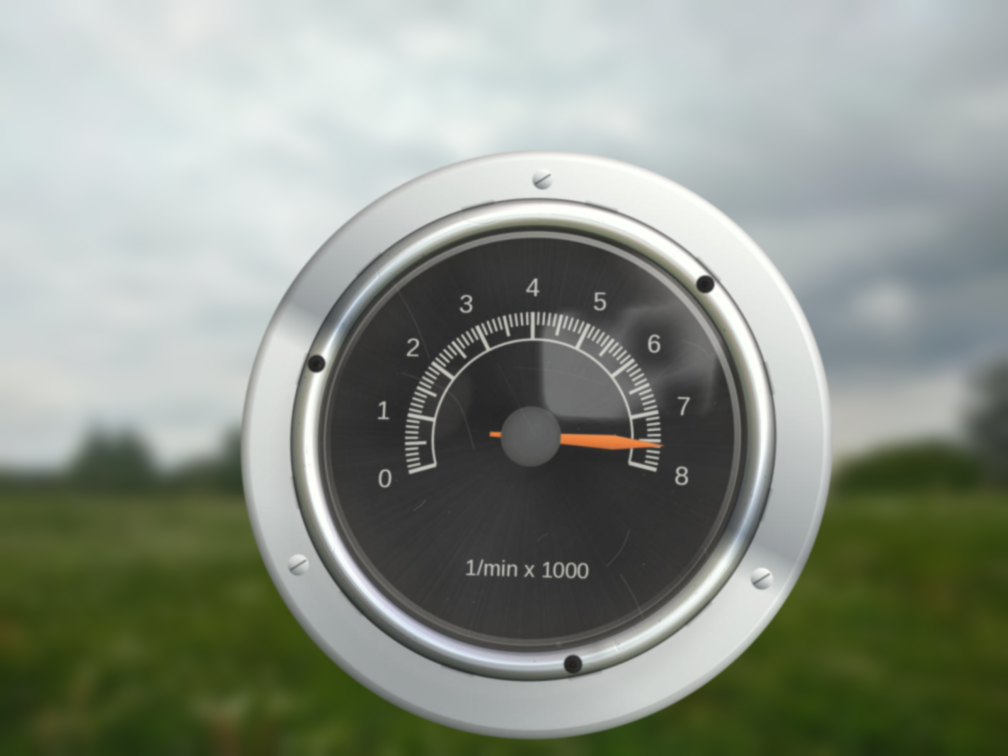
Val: 7600
